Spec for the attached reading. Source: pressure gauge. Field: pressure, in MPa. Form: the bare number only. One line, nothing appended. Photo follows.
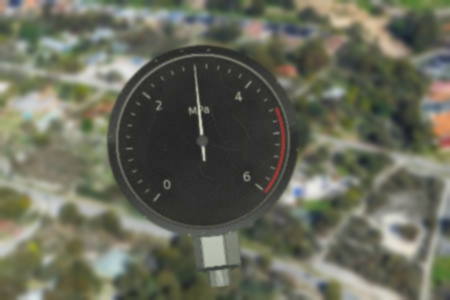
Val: 3
